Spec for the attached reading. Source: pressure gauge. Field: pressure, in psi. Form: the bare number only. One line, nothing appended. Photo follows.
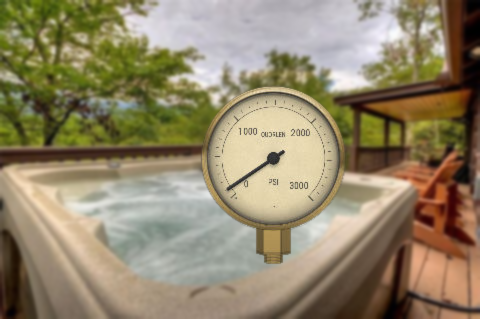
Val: 100
